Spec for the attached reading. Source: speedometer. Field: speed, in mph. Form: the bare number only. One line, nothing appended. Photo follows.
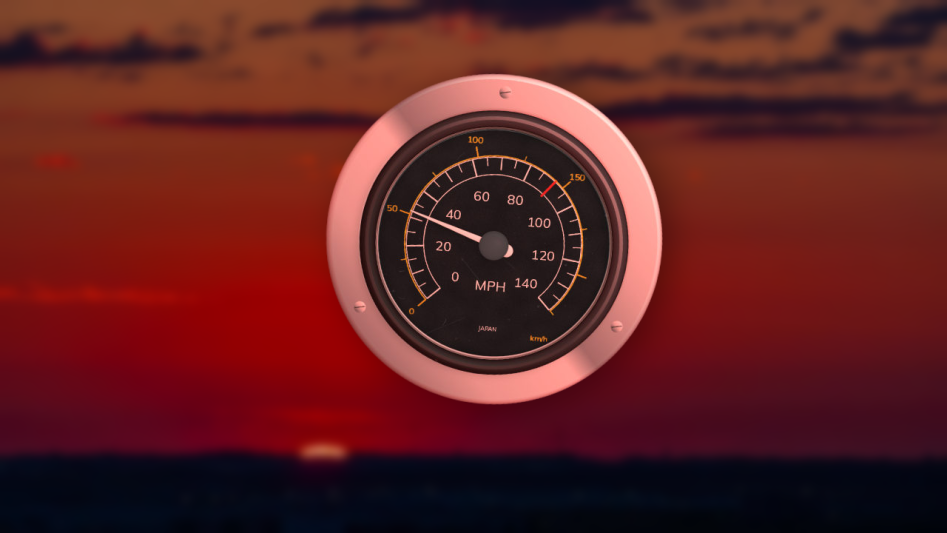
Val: 32.5
